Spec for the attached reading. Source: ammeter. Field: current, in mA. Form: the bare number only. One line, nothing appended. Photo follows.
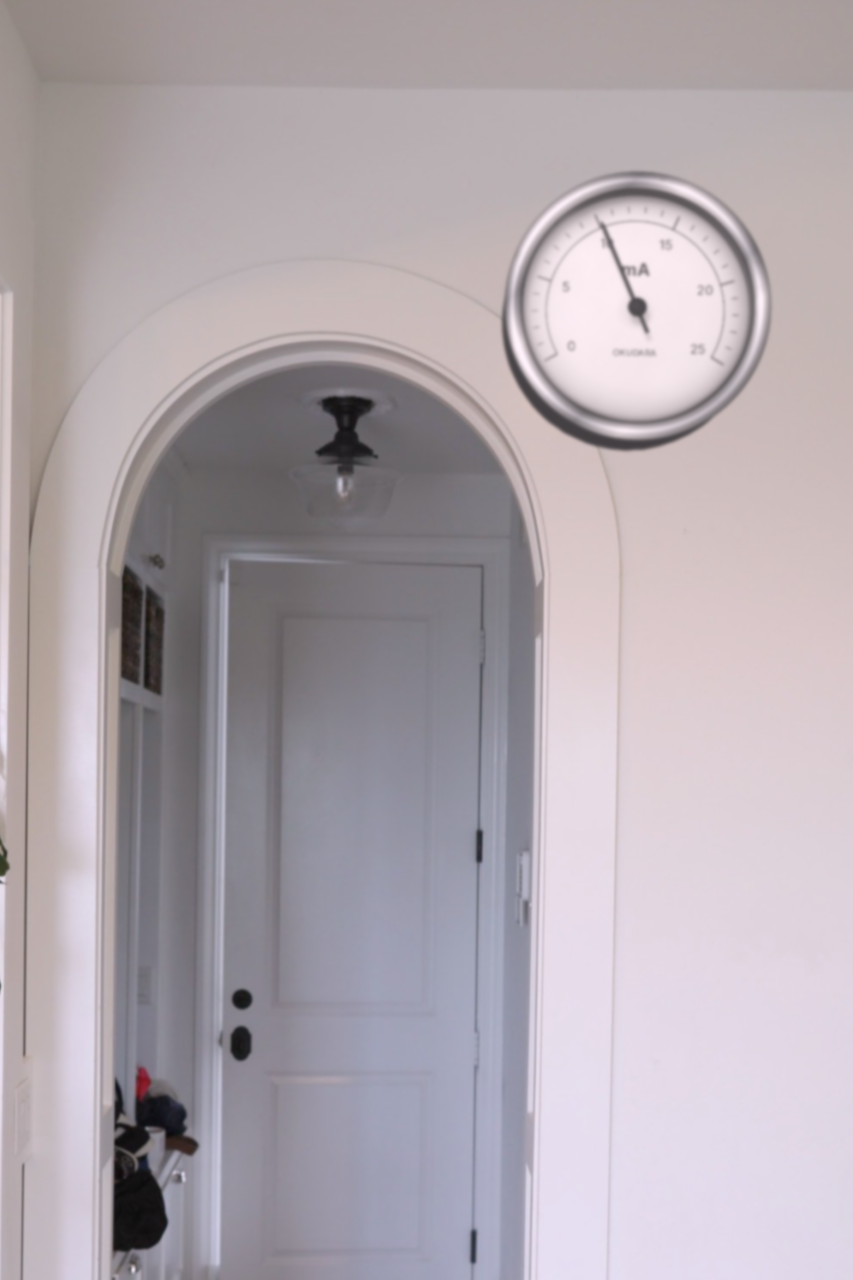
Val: 10
